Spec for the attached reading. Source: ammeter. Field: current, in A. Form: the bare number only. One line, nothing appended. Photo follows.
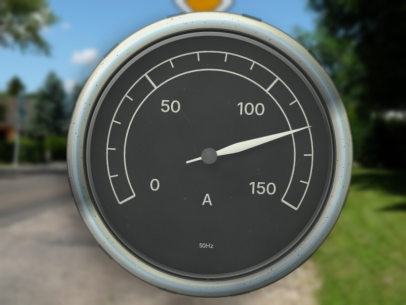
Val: 120
